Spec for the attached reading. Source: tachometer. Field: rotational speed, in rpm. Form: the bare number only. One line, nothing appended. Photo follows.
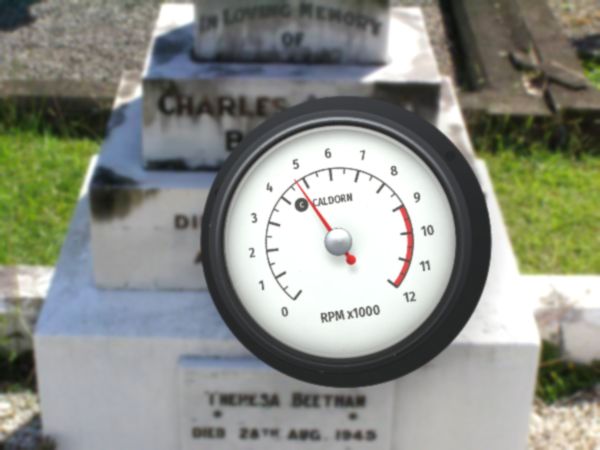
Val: 4750
